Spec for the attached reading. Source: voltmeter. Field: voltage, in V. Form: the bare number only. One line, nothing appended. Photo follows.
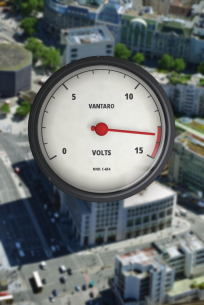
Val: 13.5
